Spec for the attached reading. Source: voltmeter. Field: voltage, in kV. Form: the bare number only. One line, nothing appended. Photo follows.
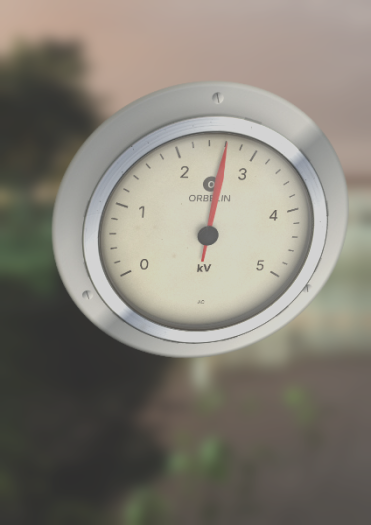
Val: 2.6
